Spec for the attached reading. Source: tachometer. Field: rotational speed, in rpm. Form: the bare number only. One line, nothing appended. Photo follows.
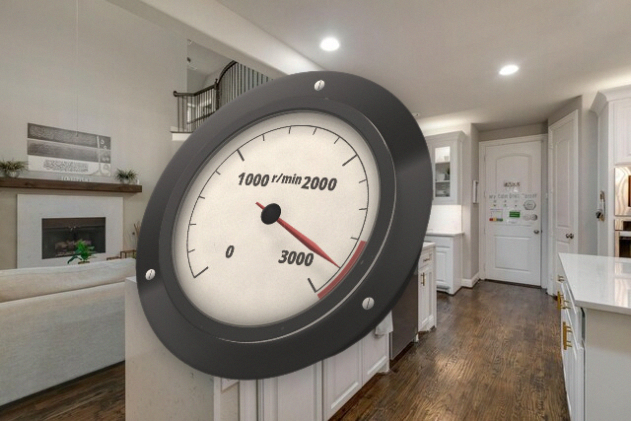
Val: 2800
